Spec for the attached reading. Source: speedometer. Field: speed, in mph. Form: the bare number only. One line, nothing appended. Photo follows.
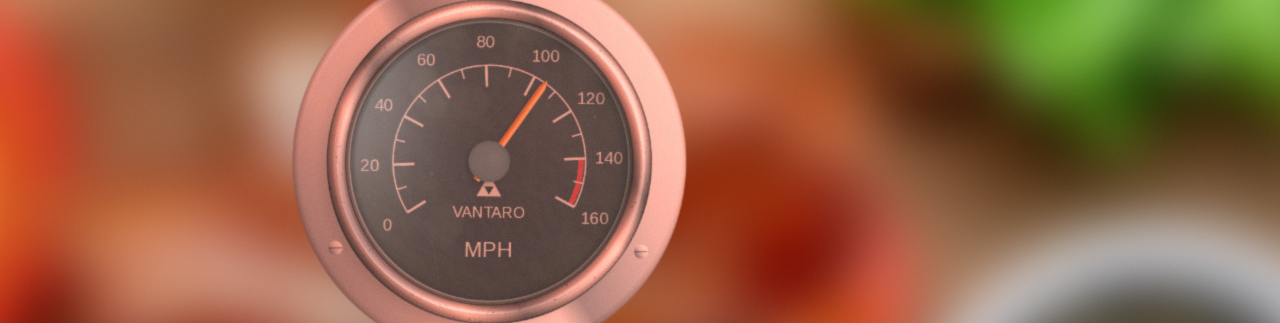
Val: 105
